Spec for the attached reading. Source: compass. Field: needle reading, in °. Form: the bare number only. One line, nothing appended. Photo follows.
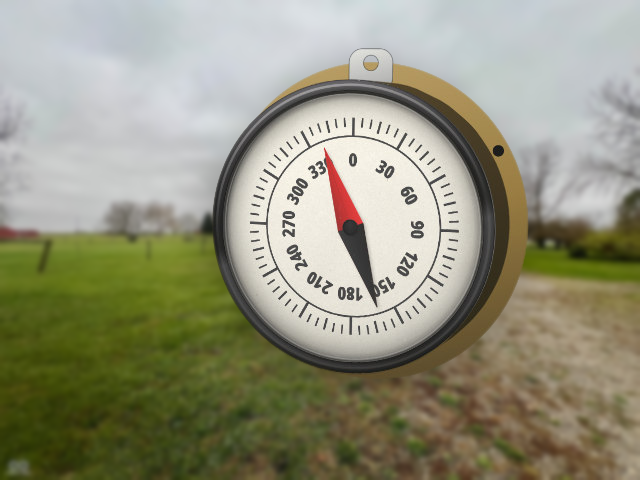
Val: 340
